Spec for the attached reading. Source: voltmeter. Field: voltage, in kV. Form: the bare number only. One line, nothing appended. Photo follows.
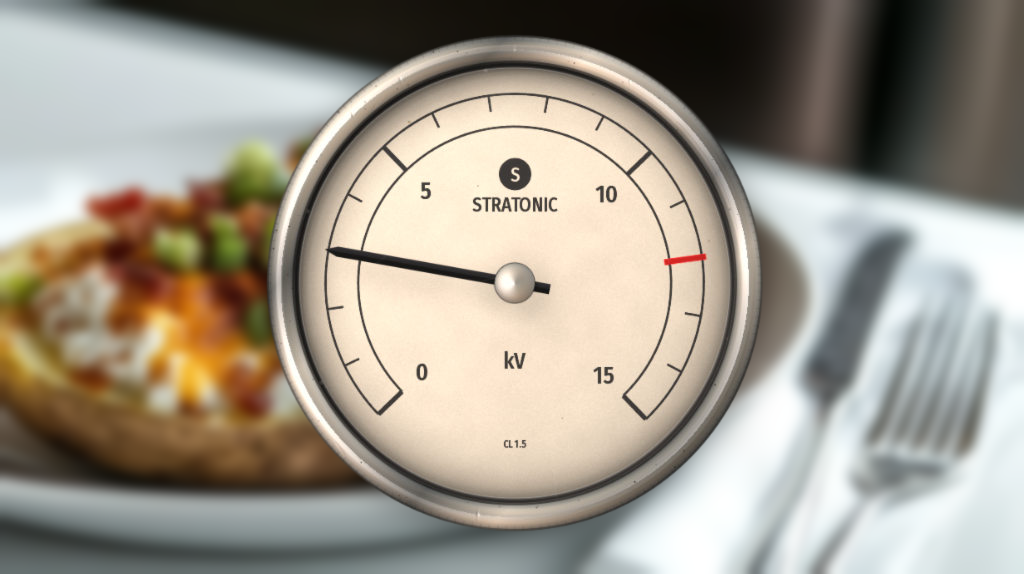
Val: 3
